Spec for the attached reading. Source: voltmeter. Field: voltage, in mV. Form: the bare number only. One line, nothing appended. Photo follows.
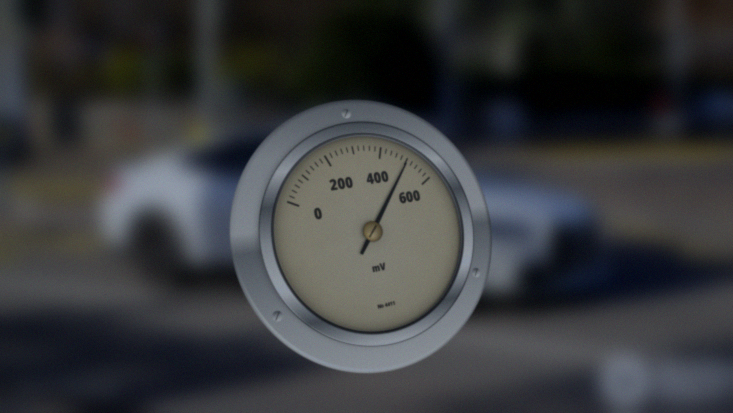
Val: 500
